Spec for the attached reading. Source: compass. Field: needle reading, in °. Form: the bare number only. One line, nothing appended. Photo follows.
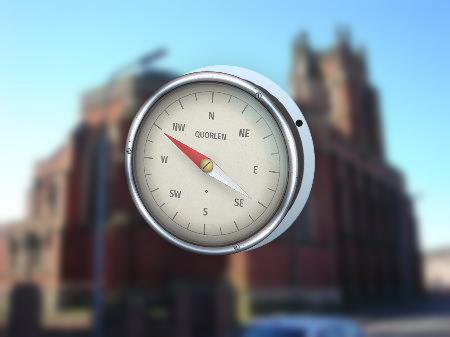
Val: 300
